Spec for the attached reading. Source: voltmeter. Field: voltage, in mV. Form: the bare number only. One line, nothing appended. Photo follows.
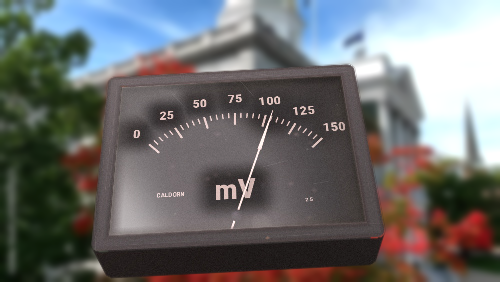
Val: 105
